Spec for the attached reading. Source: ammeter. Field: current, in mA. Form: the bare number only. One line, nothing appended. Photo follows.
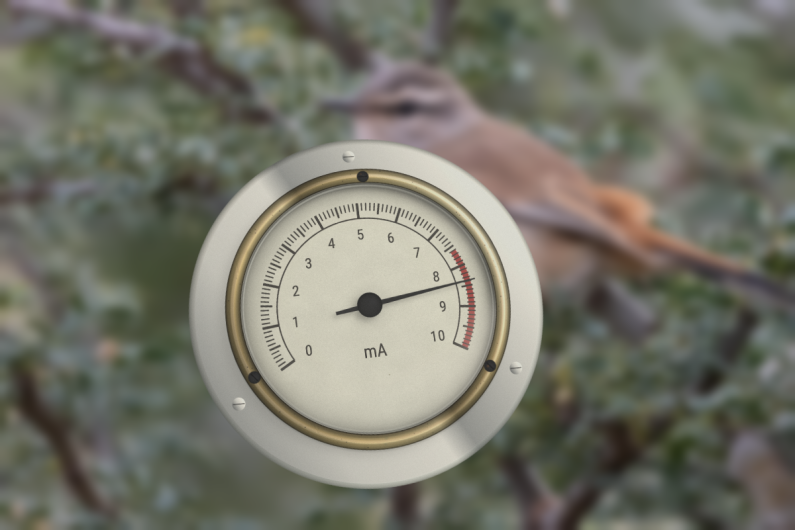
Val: 8.4
